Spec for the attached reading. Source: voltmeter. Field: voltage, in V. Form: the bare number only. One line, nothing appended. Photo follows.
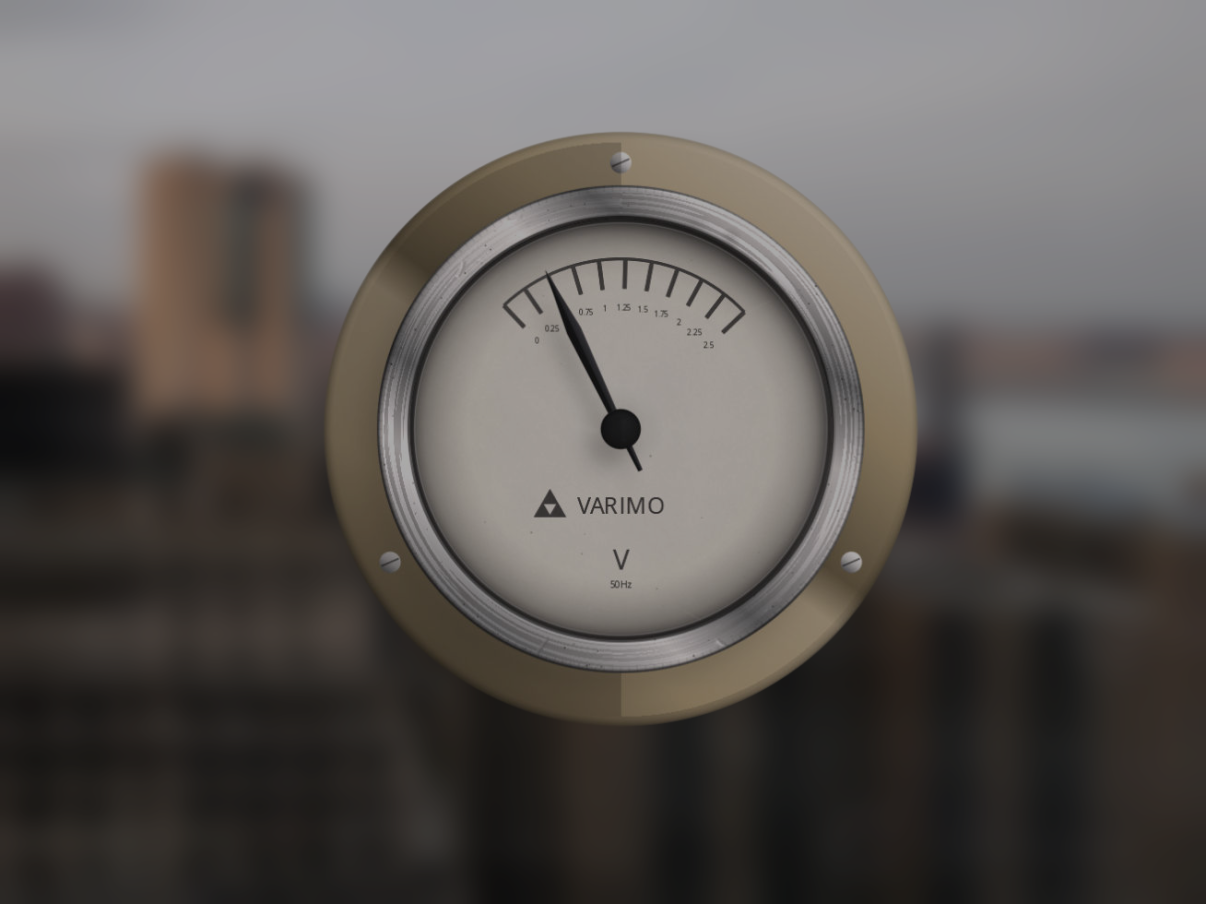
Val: 0.5
